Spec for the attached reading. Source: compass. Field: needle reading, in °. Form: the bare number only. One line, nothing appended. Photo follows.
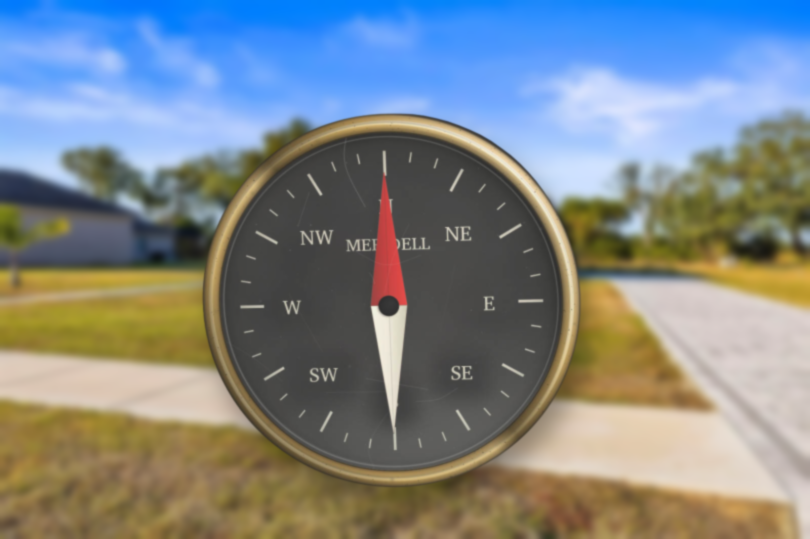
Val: 0
